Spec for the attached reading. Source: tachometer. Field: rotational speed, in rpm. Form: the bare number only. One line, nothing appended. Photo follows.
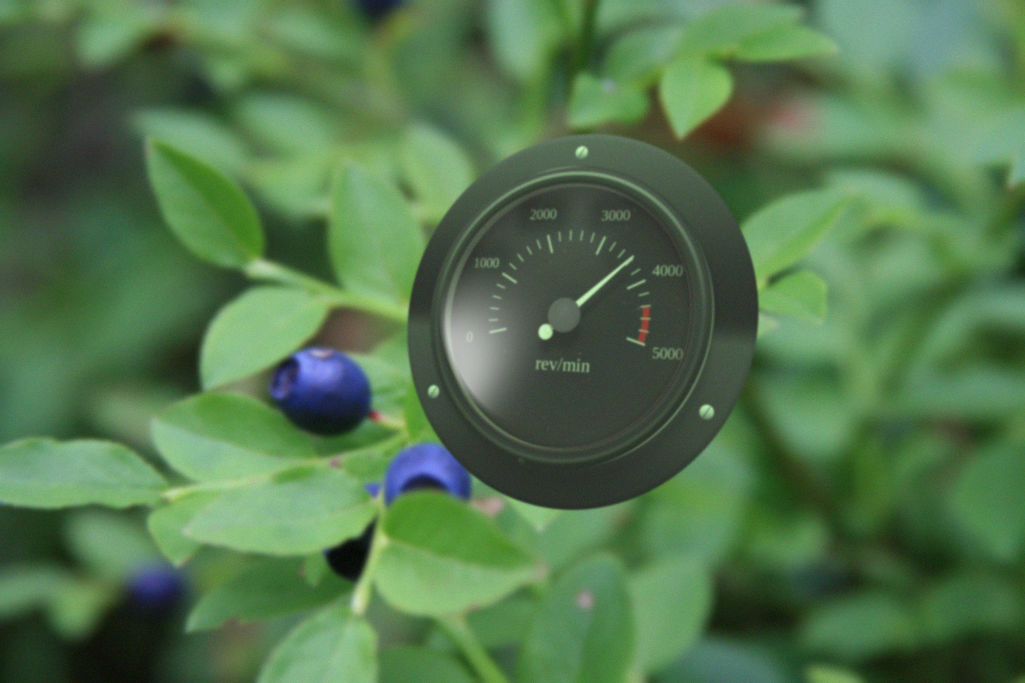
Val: 3600
